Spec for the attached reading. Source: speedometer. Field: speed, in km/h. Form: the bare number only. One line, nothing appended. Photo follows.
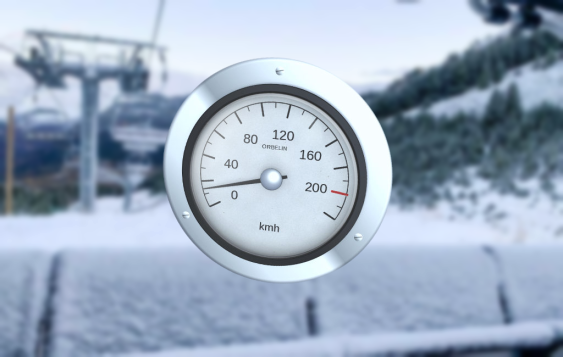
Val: 15
